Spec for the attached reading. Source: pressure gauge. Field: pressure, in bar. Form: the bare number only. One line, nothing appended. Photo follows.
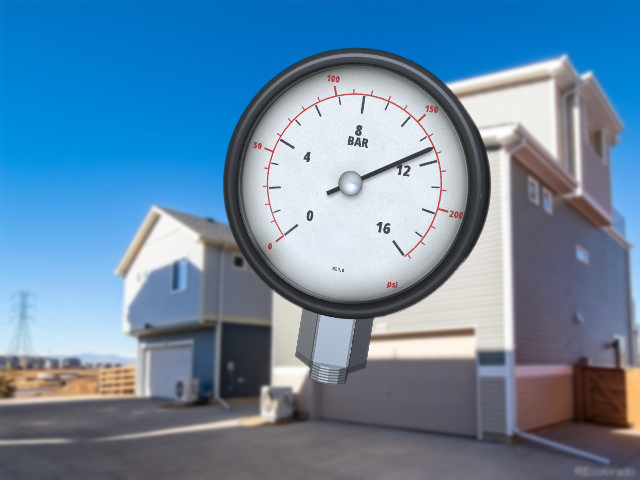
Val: 11.5
